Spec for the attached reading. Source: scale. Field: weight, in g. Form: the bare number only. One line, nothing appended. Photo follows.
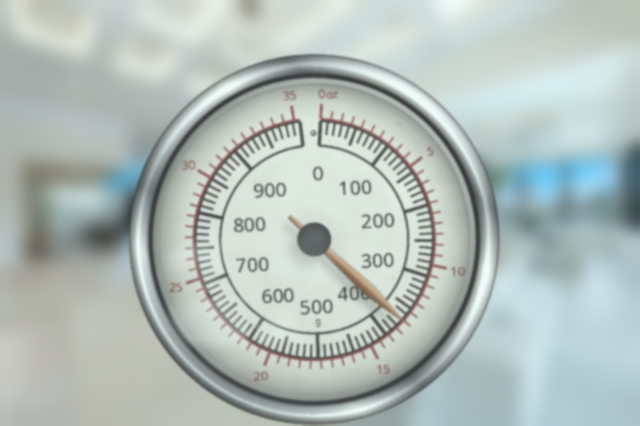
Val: 370
